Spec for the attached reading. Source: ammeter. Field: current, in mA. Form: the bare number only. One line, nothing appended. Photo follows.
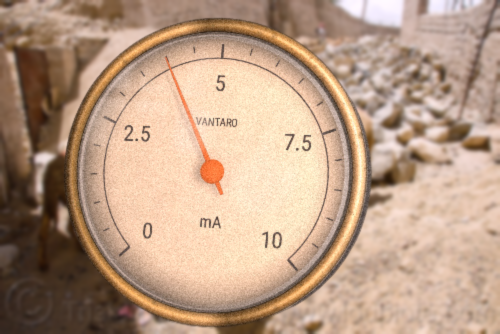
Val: 4
